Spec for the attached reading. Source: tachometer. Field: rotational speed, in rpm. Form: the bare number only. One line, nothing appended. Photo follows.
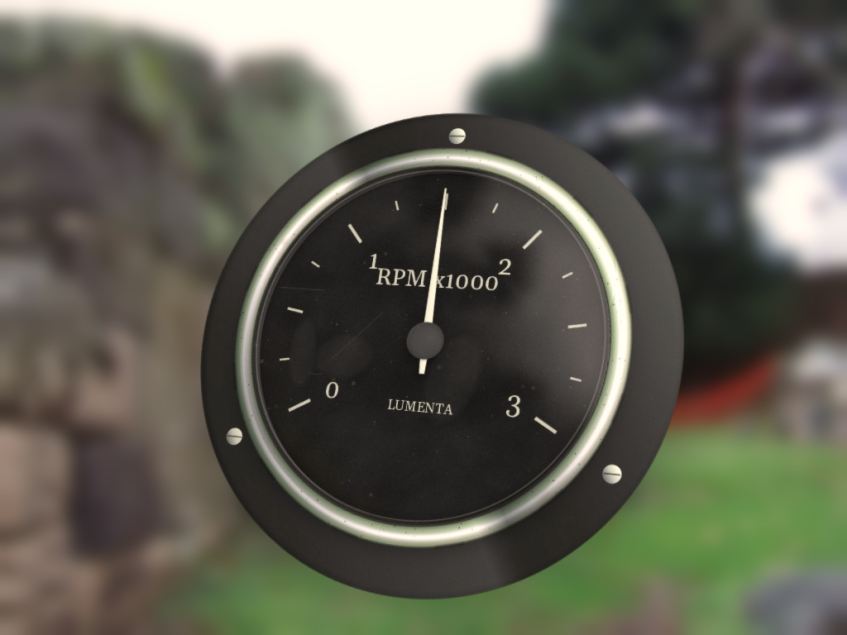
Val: 1500
